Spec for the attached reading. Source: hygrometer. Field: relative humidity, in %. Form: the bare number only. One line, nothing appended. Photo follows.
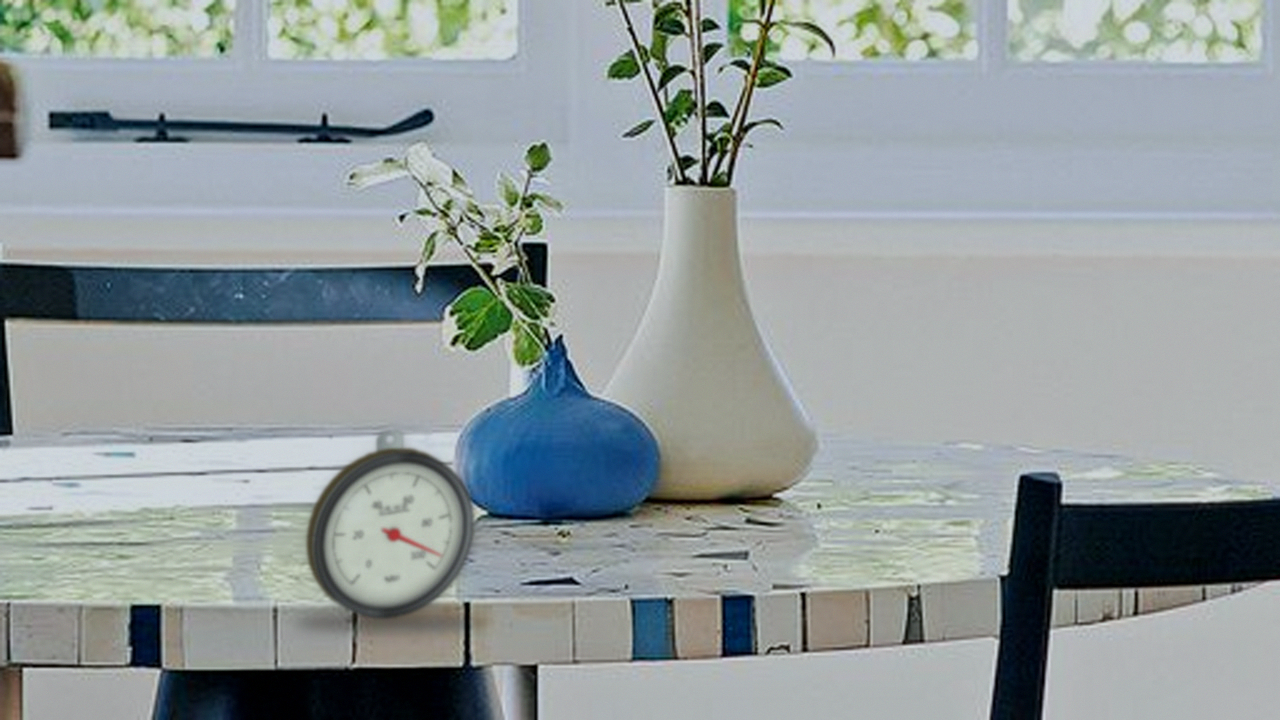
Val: 95
